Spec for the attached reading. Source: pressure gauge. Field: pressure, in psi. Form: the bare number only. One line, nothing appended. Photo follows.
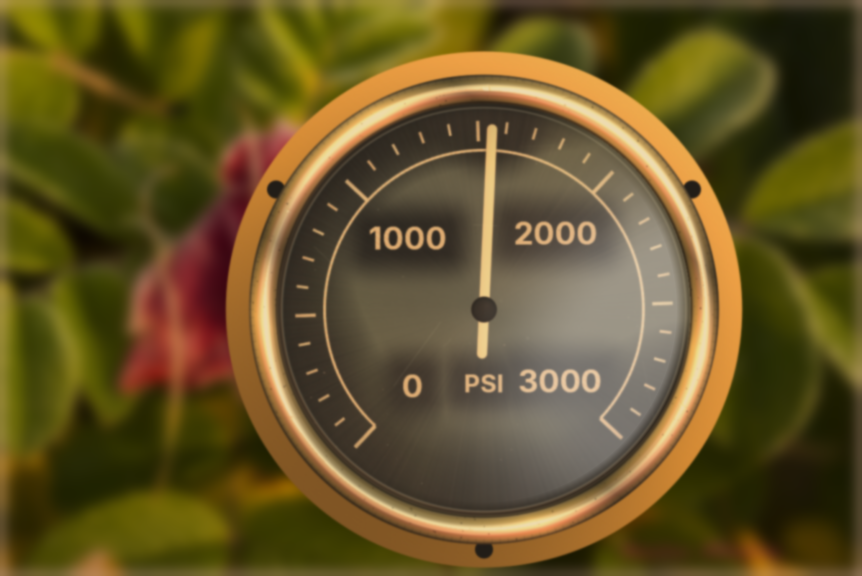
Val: 1550
